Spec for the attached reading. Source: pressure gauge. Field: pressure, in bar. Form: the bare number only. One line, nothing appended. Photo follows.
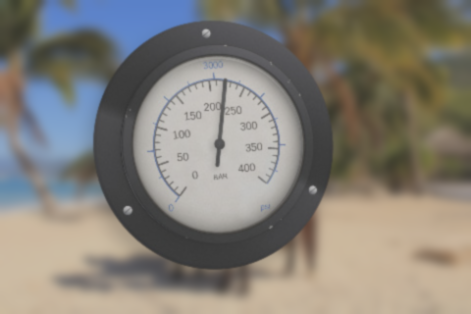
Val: 220
